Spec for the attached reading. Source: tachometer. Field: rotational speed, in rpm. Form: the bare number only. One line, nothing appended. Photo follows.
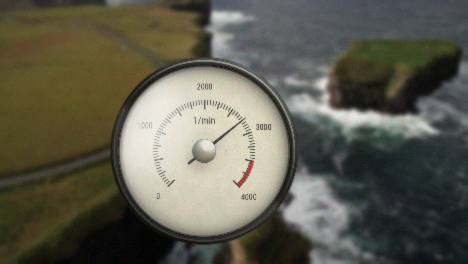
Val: 2750
